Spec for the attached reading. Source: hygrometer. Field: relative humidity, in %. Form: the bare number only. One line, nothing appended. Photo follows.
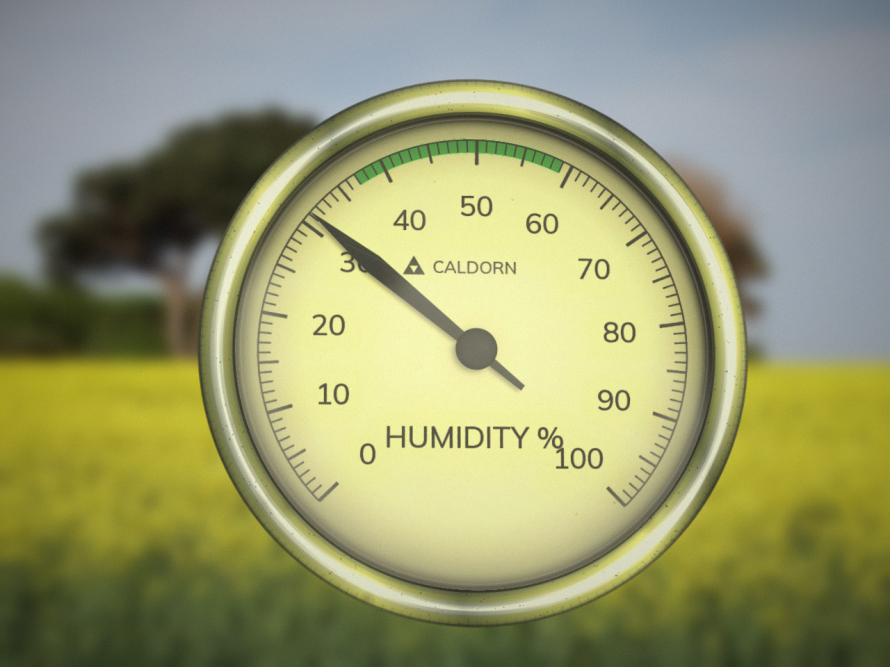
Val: 31
